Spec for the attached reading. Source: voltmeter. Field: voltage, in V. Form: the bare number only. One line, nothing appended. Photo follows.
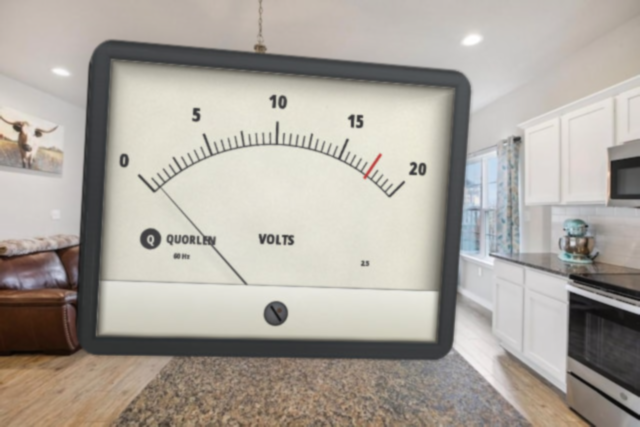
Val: 0.5
